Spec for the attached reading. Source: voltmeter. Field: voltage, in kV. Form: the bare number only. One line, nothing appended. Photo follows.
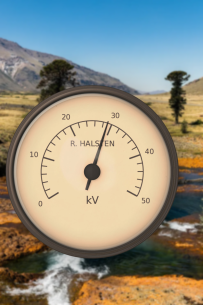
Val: 29
